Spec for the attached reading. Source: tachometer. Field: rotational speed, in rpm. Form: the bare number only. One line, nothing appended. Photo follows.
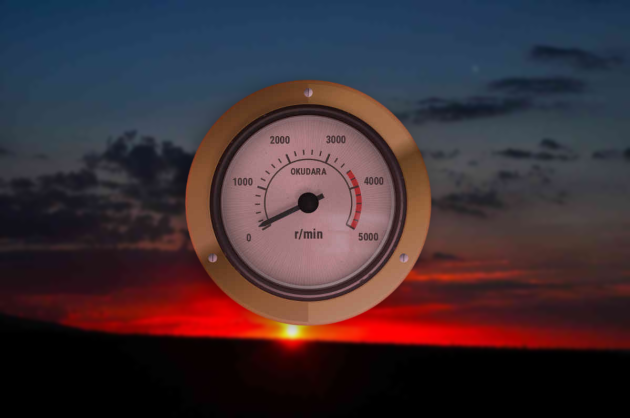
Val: 100
